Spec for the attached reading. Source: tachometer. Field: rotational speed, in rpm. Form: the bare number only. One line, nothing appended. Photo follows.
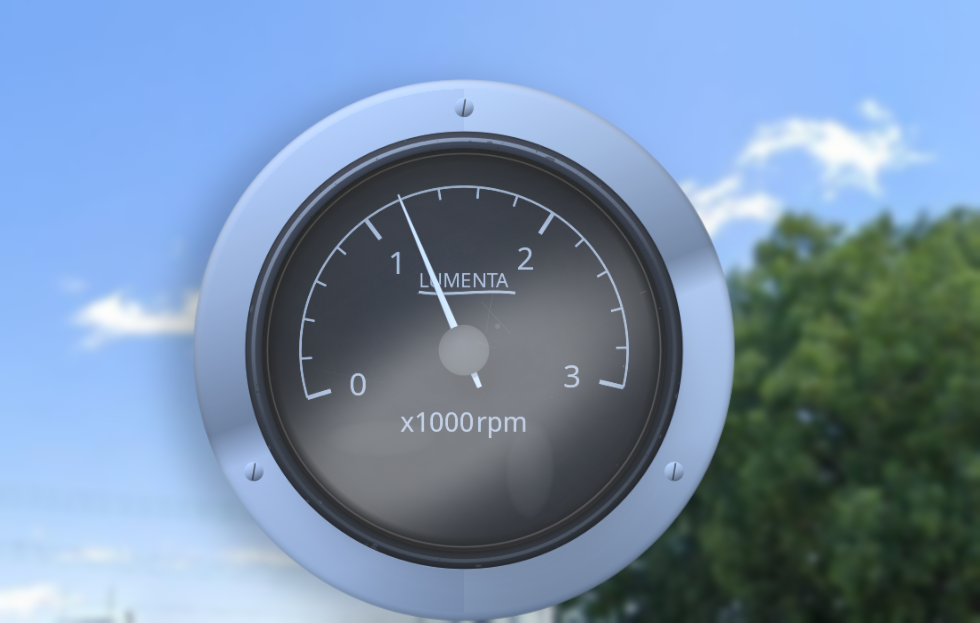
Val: 1200
